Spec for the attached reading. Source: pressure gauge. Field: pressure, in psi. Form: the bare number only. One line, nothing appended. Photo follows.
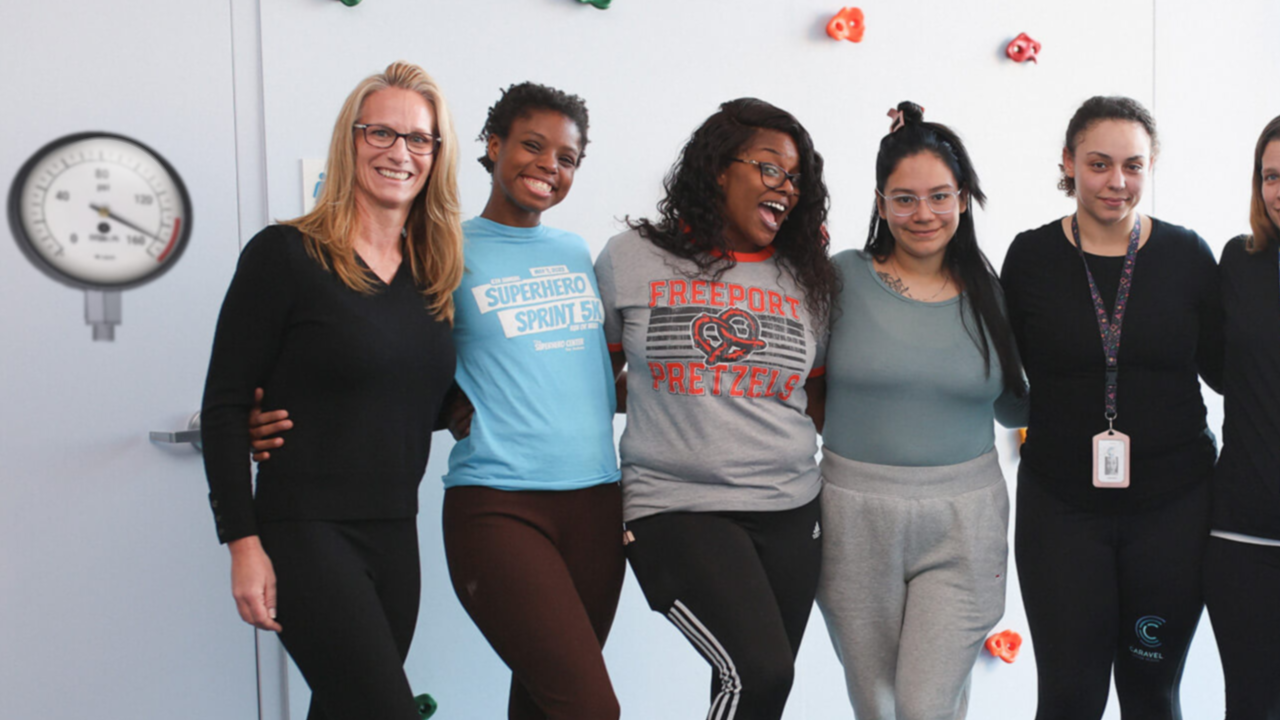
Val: 150
